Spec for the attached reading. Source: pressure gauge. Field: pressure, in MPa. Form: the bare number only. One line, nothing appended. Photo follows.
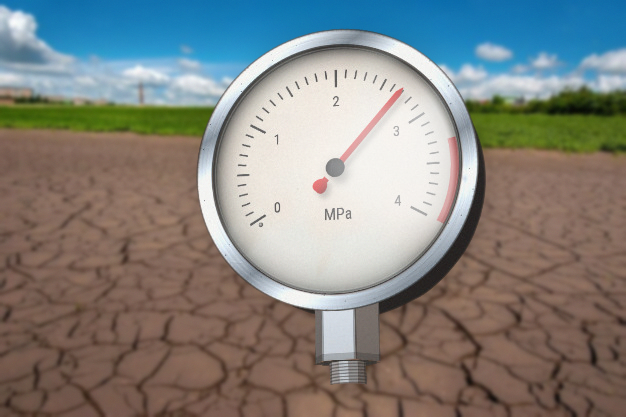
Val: 2.7
